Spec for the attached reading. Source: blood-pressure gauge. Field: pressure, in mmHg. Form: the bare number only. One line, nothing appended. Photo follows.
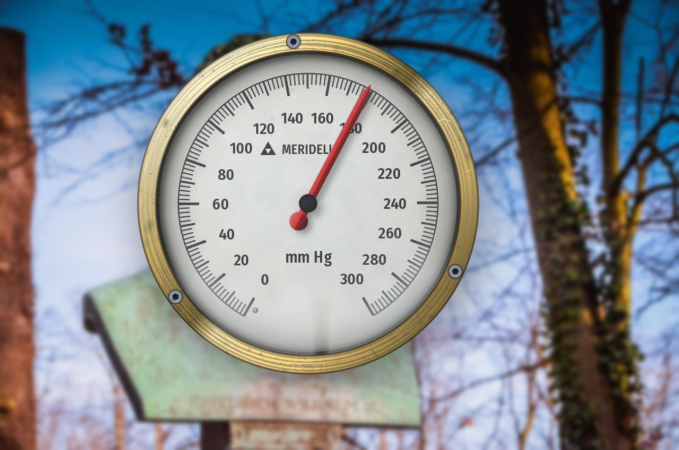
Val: 178
